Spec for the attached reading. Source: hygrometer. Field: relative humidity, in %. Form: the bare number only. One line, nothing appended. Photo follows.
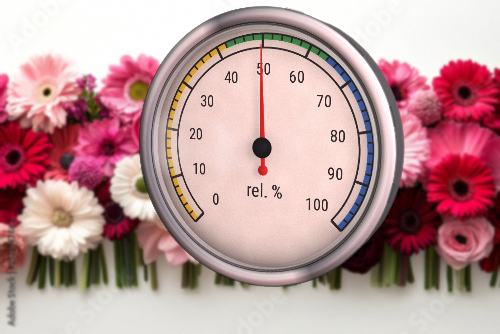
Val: 50
